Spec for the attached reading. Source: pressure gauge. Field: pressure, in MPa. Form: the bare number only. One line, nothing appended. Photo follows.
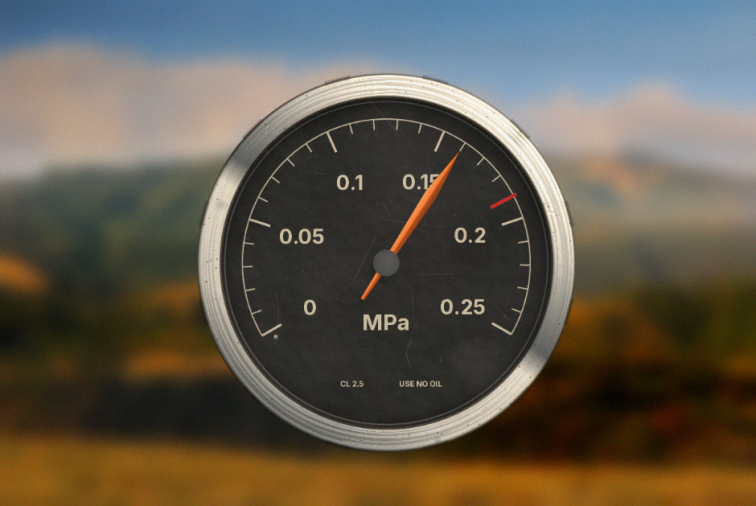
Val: 0.16
